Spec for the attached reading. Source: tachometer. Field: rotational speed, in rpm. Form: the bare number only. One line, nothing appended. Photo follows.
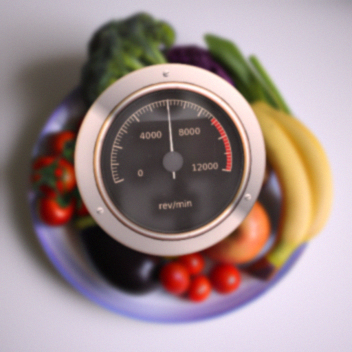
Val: 6000
